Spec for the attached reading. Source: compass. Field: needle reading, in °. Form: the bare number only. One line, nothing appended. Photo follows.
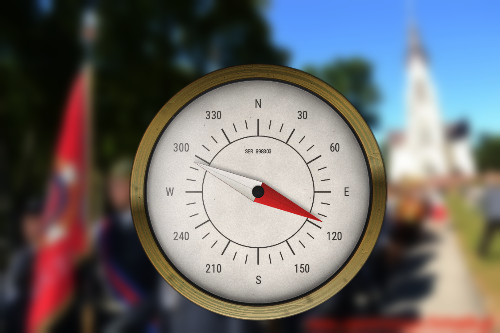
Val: 115
